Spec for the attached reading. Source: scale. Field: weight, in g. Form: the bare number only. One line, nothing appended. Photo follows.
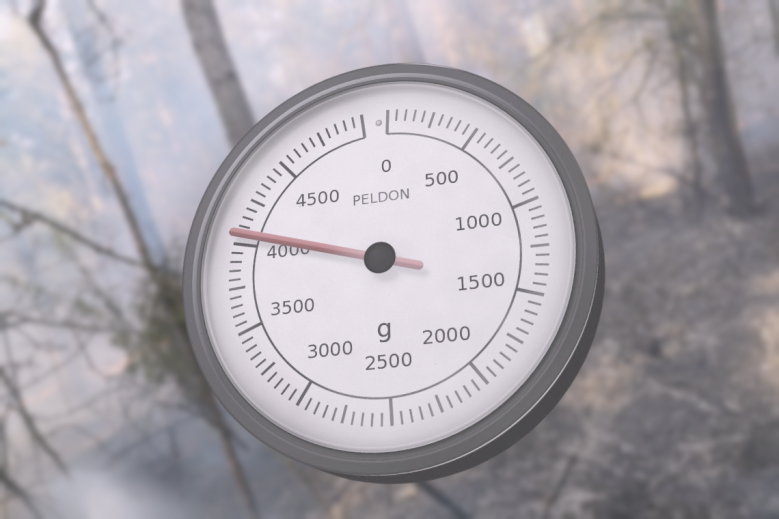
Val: 4050
